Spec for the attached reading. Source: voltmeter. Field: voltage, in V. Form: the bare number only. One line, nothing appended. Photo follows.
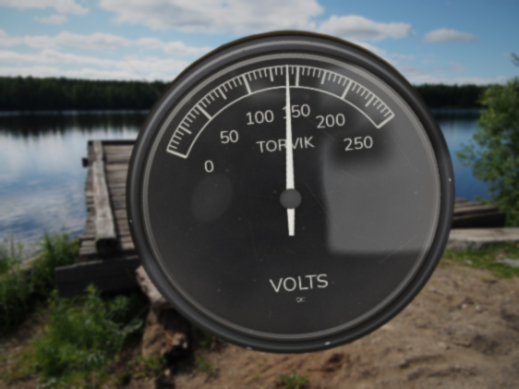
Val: 140
